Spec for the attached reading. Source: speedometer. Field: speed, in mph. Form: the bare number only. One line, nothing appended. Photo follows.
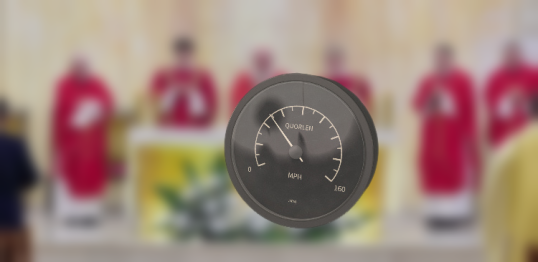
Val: 50
